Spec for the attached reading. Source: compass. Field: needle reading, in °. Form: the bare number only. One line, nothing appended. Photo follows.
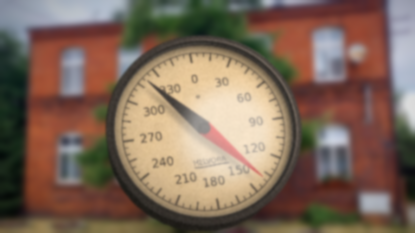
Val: 140
